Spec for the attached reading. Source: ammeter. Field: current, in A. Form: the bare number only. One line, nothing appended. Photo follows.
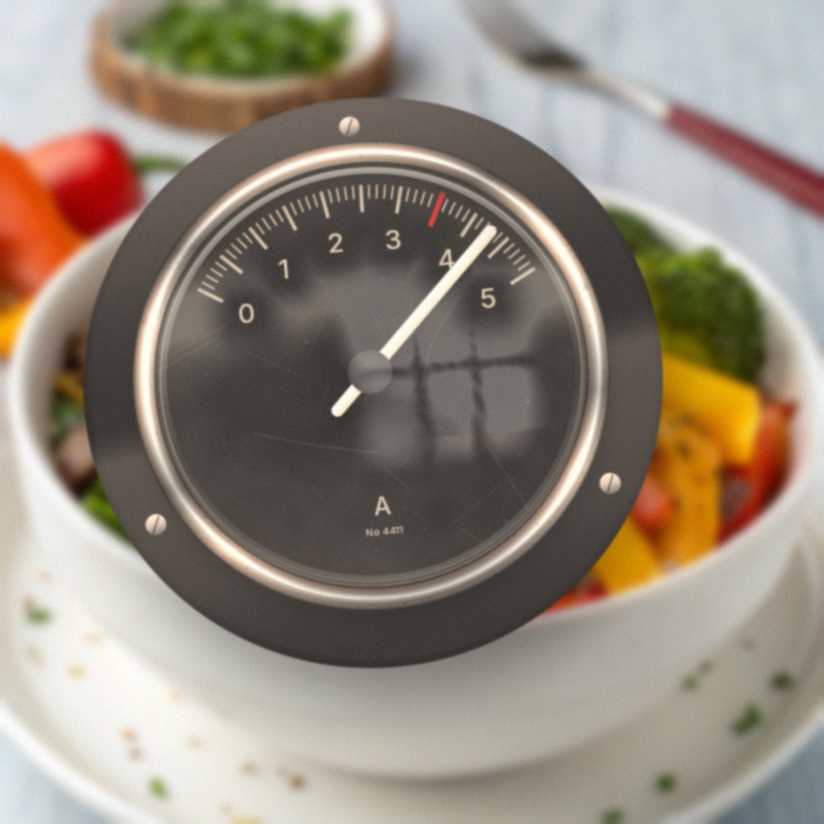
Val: 4.3
